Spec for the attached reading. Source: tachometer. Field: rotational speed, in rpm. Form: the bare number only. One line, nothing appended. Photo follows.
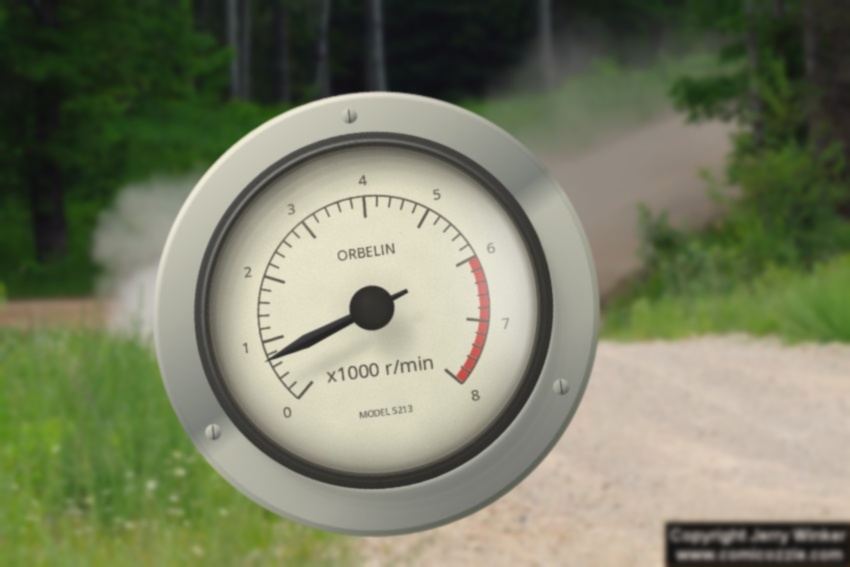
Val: 700
